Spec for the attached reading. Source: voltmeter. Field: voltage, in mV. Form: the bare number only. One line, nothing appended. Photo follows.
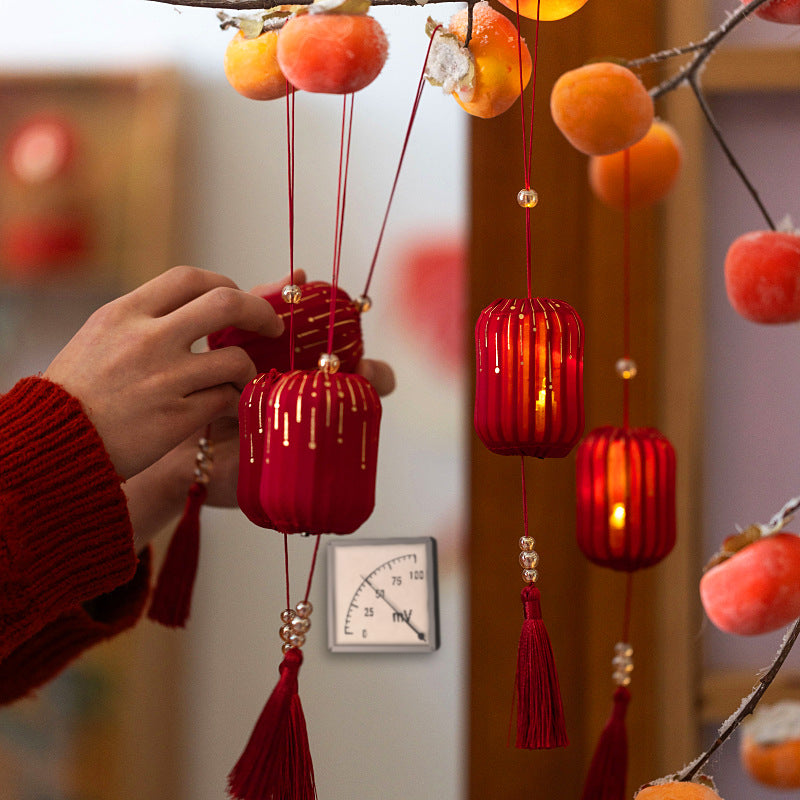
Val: 50
